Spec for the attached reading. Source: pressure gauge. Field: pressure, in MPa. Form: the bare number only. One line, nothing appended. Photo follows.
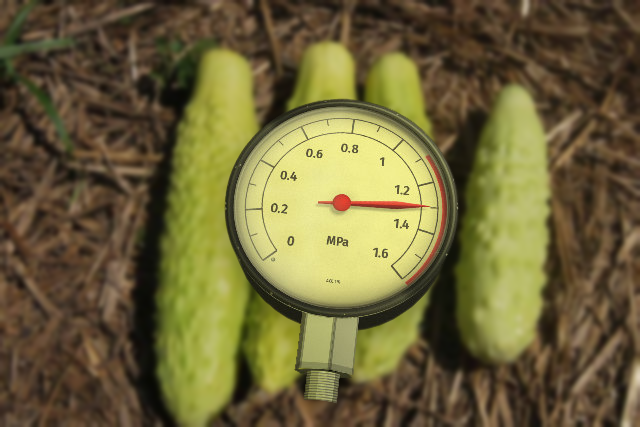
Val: 1.3
